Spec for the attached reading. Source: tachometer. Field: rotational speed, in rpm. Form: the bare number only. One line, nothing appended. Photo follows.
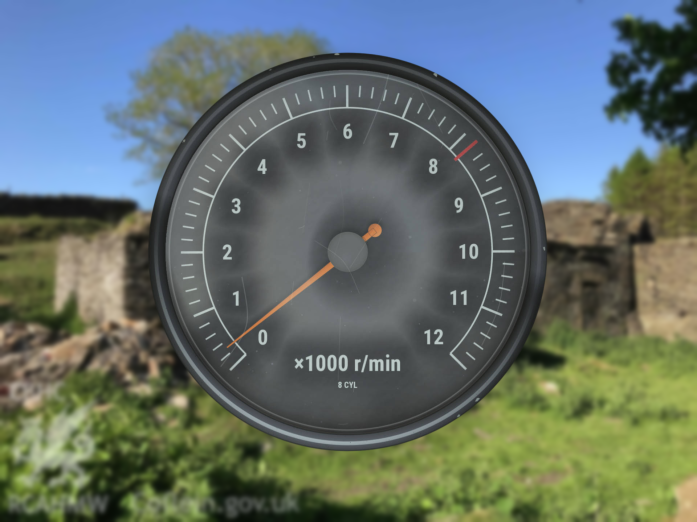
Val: 300
